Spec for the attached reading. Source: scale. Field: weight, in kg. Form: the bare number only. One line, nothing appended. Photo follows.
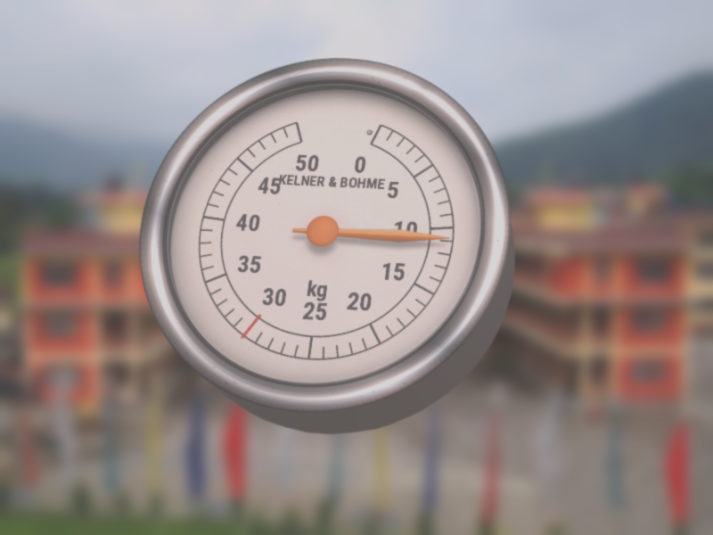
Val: 11
